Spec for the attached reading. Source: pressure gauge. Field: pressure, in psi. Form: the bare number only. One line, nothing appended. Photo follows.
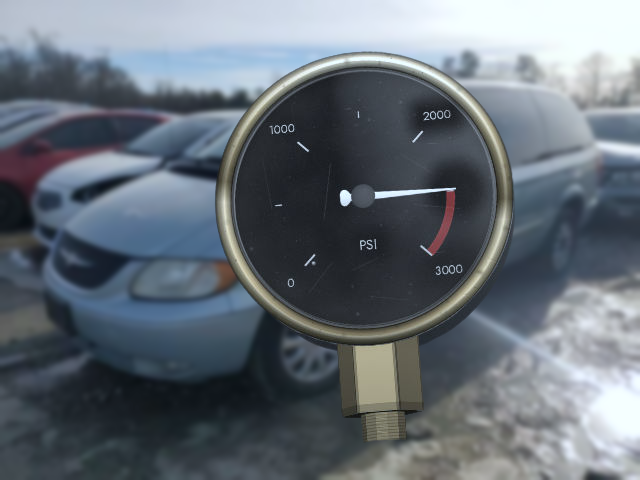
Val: 2500
